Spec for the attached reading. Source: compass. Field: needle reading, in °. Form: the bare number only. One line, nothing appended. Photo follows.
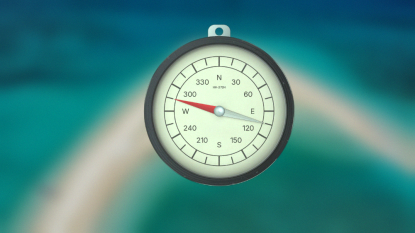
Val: 285
